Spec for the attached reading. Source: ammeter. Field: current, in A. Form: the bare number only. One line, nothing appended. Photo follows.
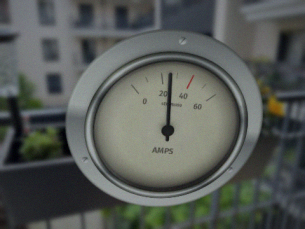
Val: 25
